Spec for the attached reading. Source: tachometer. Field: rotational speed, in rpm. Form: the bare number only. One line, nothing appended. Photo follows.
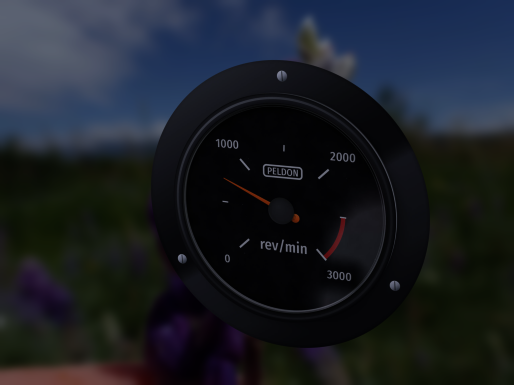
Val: 750
